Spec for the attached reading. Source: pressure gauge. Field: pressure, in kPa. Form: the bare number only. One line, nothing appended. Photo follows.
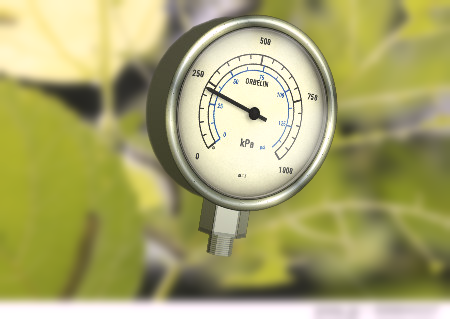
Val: 225
